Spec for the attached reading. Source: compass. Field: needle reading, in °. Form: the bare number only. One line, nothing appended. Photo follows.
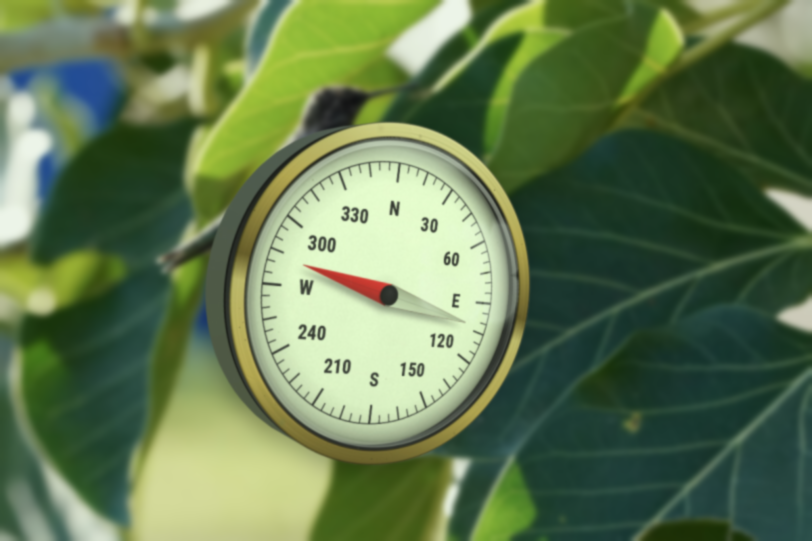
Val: 282.5
